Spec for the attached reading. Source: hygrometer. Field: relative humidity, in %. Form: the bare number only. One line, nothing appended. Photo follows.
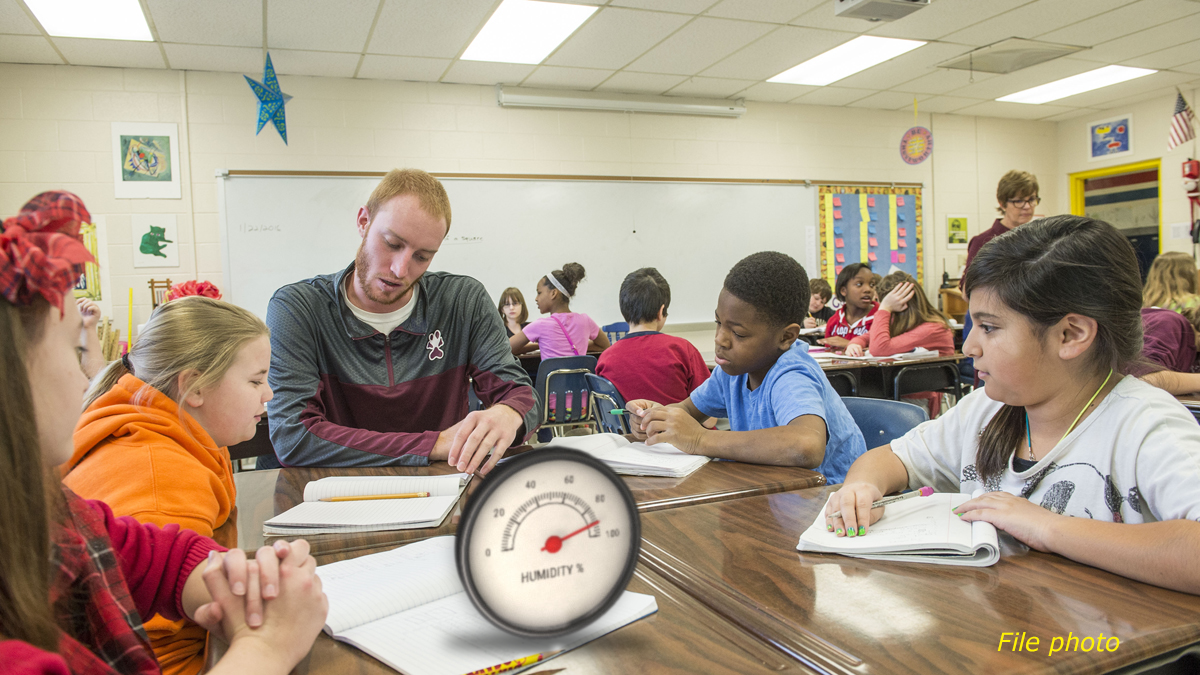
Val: 90
